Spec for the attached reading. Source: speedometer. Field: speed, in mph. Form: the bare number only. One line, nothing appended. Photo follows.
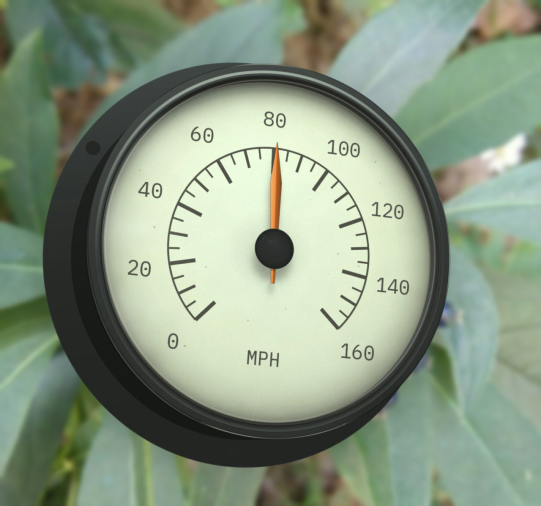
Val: 80
